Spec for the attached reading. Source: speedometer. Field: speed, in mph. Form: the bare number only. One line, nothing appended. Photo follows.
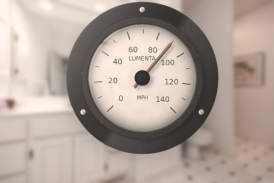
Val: 90
